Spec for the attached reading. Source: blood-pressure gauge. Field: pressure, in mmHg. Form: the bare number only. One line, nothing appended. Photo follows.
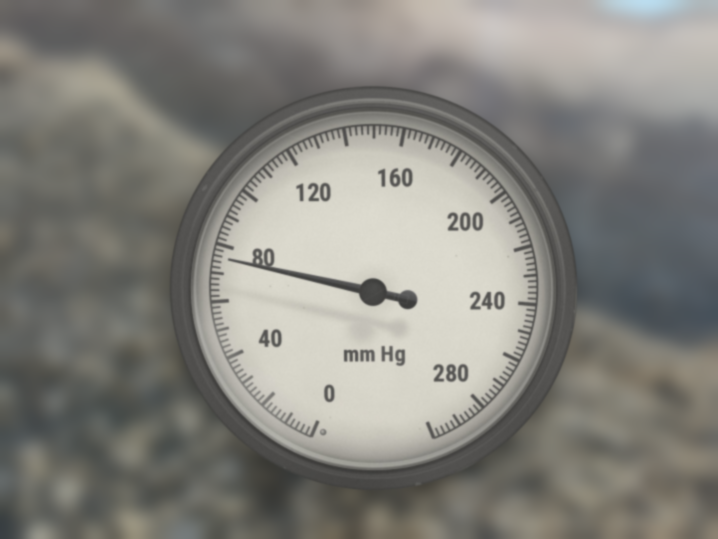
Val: 76
